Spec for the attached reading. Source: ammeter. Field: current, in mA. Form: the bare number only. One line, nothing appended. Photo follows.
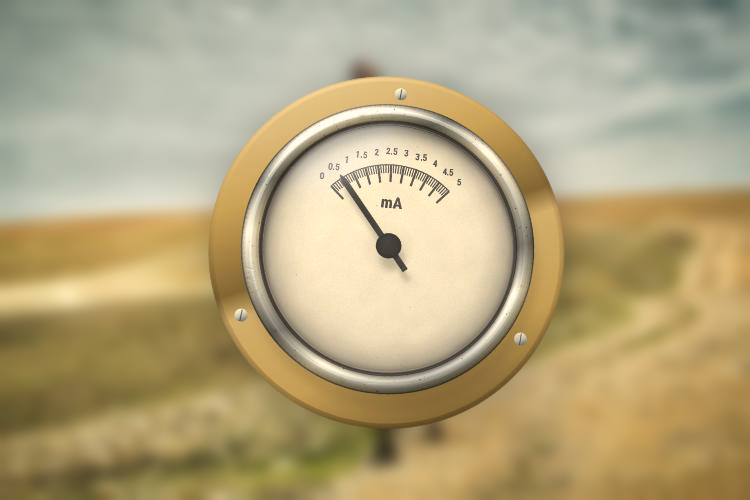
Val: 0.5
